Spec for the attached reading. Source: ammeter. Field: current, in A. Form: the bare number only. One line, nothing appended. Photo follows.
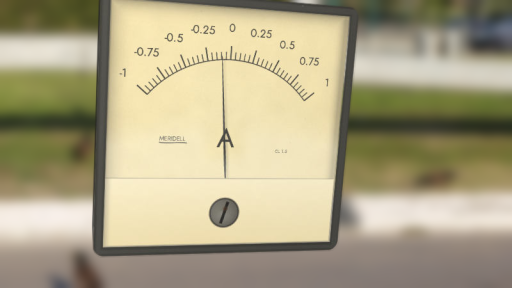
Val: -0.1
